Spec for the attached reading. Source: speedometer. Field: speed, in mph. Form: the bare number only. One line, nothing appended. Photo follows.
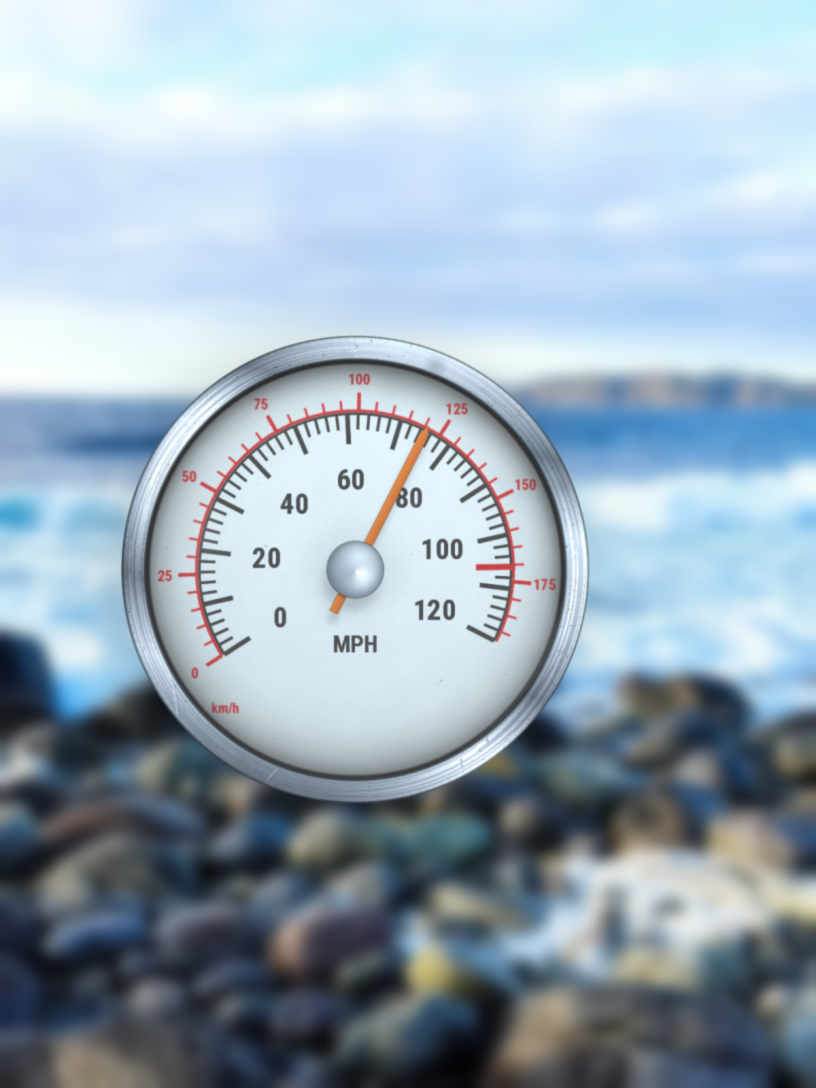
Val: 75
